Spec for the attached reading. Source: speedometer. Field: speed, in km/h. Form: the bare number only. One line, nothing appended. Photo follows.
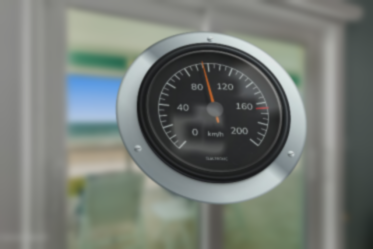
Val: 95
